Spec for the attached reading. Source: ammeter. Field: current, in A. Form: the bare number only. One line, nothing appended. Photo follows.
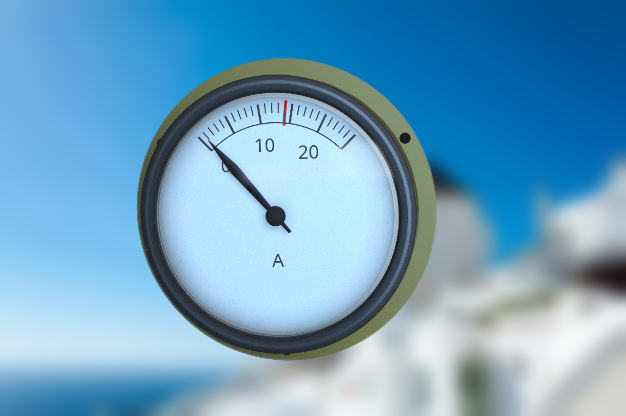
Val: 1
